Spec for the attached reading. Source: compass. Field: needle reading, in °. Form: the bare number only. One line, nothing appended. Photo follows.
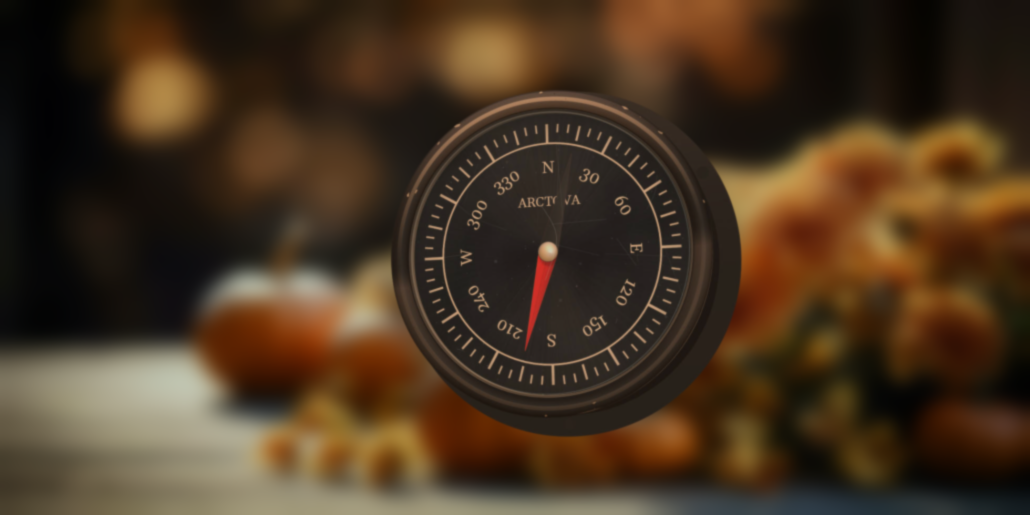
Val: 195
